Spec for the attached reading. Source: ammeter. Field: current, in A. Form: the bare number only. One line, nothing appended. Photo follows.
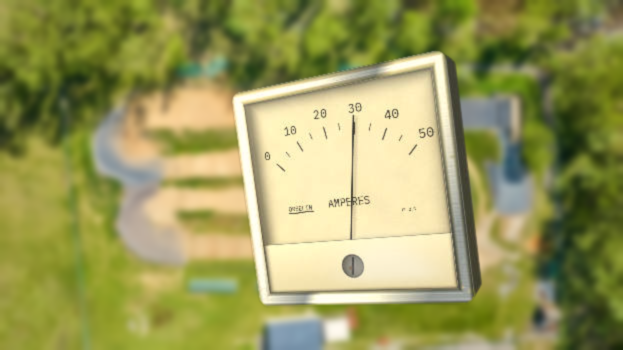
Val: 30
